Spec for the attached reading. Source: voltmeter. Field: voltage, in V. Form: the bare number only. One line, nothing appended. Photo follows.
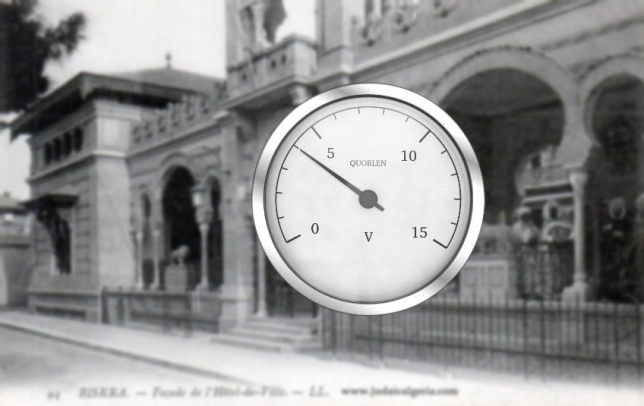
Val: 4
